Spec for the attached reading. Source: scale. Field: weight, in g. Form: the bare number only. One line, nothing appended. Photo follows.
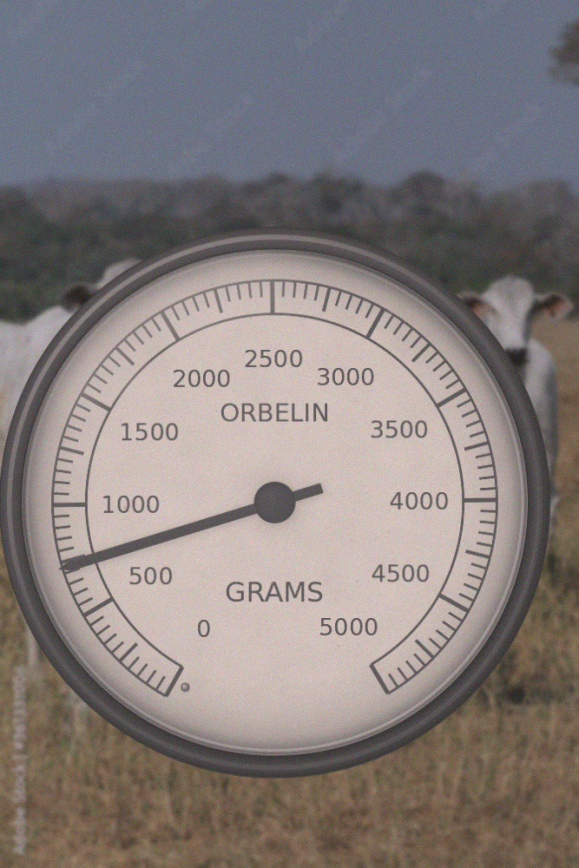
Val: 725
